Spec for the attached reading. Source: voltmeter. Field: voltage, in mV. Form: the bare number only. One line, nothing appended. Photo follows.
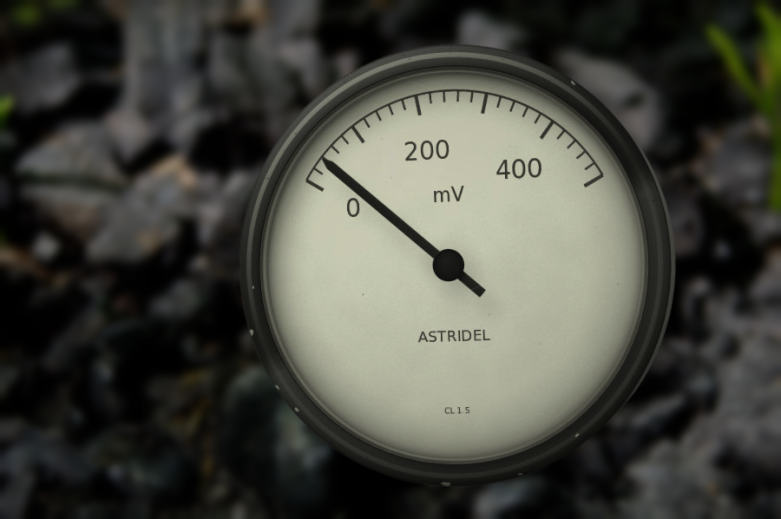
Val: 40
